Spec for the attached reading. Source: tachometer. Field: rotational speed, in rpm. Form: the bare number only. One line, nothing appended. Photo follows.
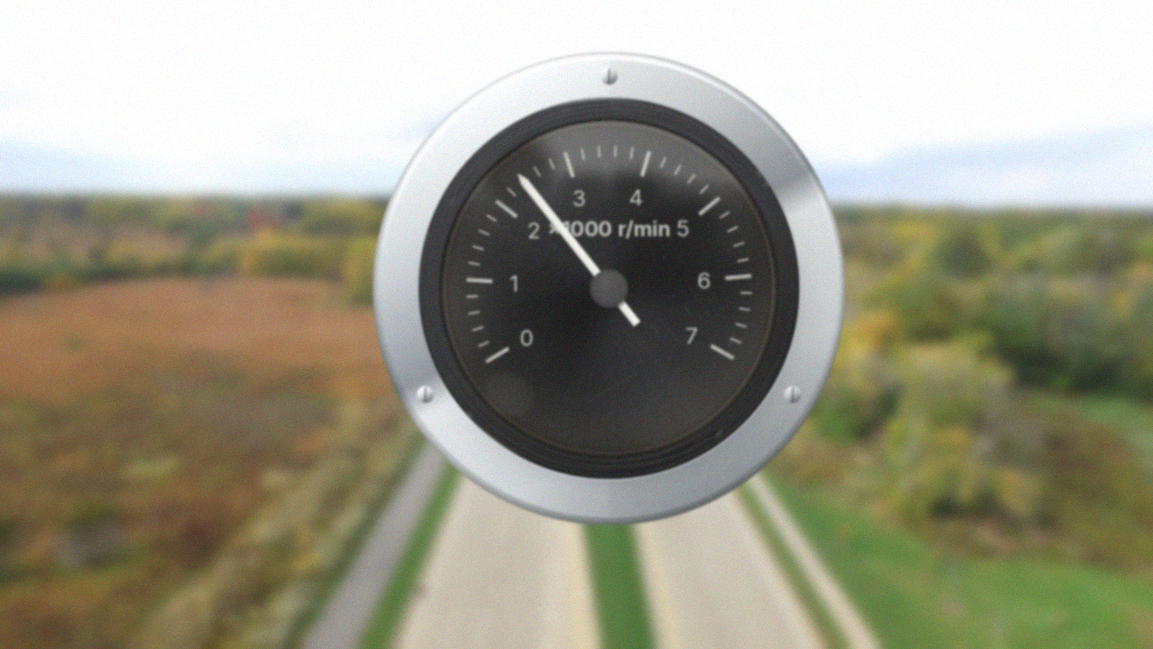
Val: 2400
